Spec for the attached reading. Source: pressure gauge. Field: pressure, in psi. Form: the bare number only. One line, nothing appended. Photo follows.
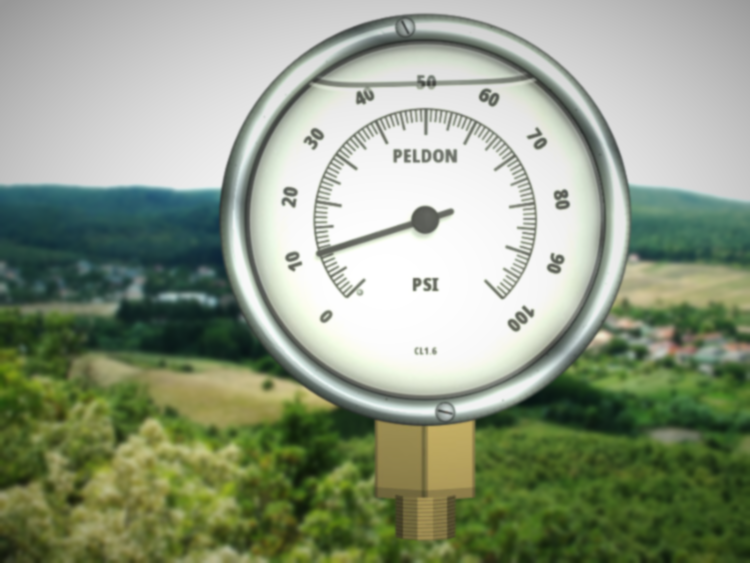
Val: 10
